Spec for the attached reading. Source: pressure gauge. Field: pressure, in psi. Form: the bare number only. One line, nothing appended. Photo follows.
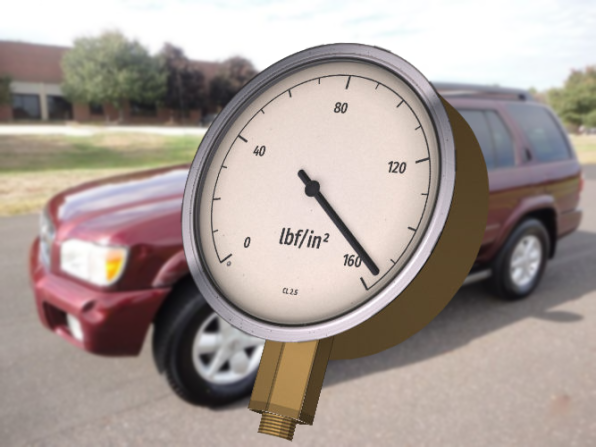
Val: 155
